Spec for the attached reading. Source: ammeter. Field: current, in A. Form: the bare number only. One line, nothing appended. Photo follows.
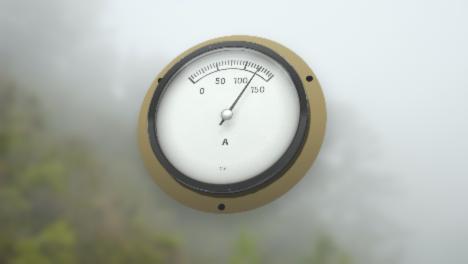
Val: 125
